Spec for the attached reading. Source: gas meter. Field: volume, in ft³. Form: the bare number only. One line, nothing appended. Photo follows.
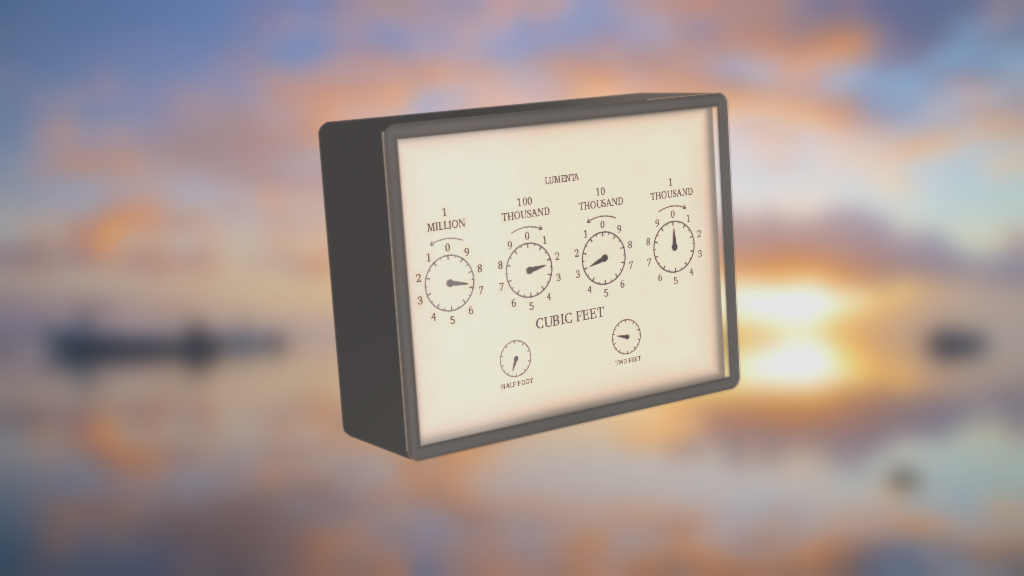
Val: 723000
